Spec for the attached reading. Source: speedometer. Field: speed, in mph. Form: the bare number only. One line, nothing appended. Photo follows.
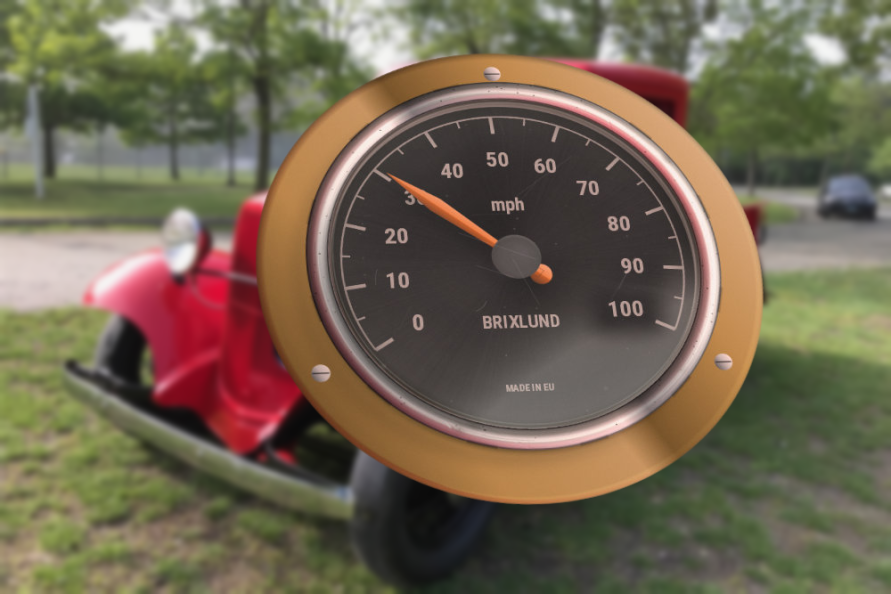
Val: 30
